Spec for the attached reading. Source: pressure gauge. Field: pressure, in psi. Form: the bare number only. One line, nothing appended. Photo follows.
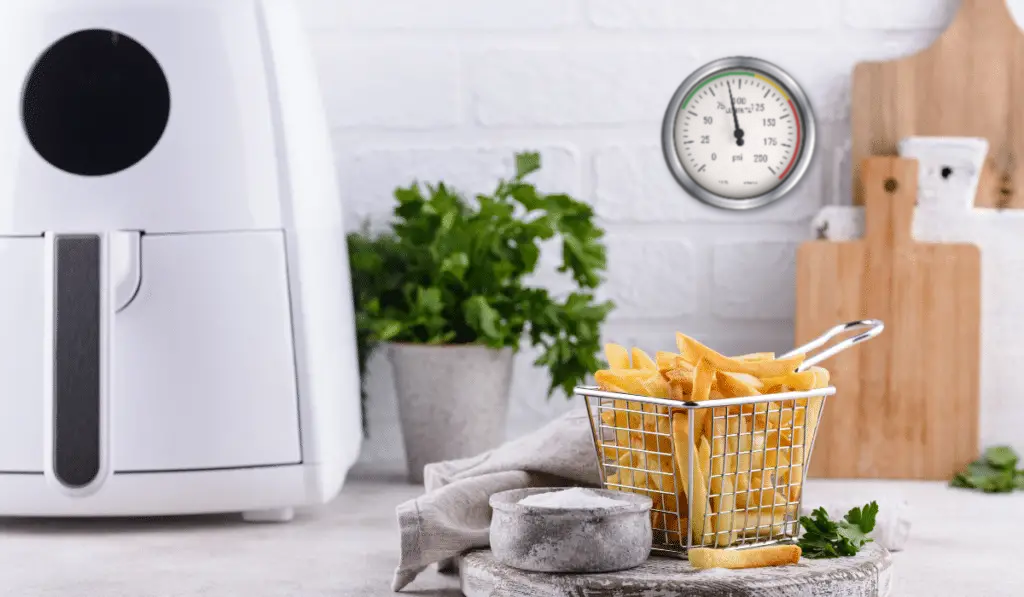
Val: 90
